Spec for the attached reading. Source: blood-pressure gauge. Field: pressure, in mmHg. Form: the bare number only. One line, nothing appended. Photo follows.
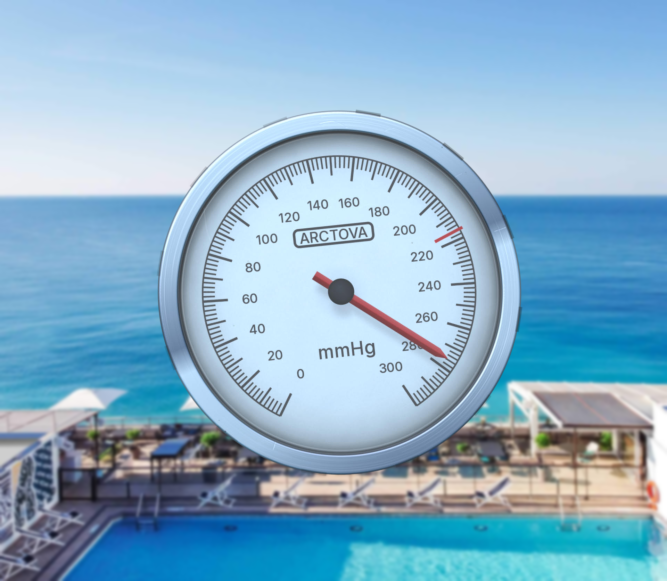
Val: 276
